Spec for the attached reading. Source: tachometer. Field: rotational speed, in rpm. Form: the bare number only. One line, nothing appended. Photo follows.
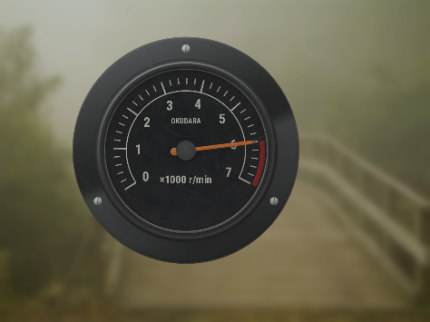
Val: 6000
